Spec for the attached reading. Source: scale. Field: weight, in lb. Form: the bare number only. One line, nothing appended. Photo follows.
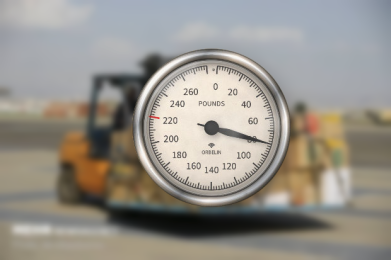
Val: 80
